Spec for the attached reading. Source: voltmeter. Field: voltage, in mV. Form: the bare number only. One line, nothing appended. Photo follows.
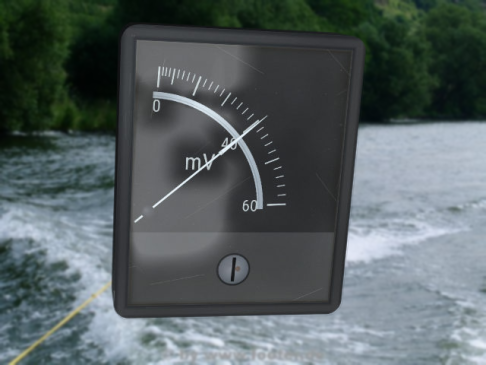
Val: 40
